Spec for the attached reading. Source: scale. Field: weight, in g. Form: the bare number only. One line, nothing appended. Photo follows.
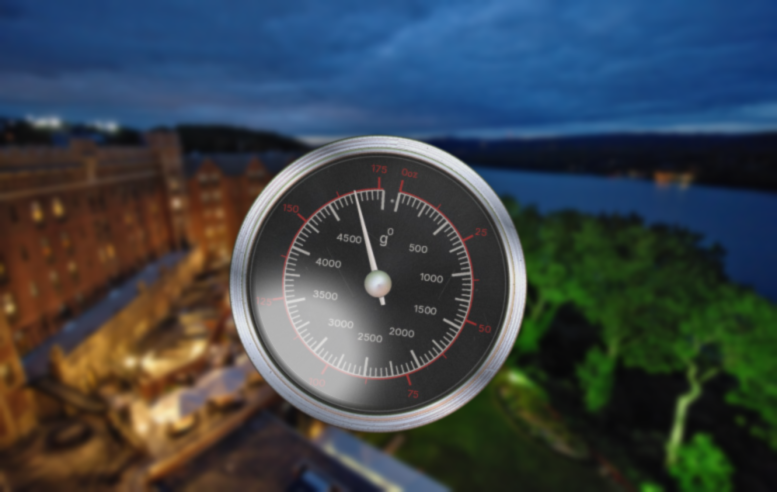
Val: 4750
